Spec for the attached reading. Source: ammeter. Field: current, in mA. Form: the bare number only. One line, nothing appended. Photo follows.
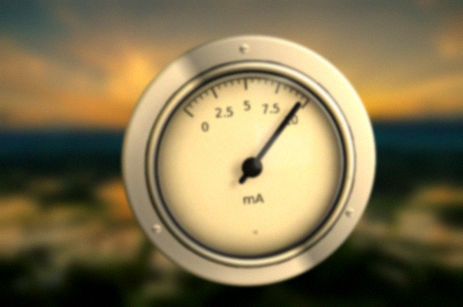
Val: 9.5
